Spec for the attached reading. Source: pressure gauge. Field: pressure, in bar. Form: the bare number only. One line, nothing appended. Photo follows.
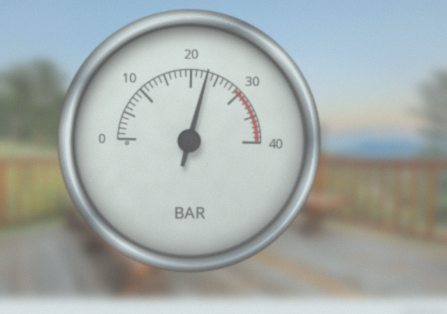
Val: 23
